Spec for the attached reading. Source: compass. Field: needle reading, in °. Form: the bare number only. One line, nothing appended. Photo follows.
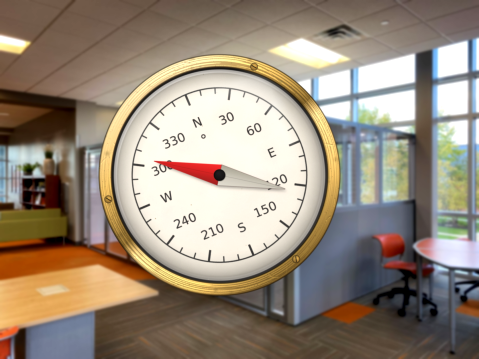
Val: 305
